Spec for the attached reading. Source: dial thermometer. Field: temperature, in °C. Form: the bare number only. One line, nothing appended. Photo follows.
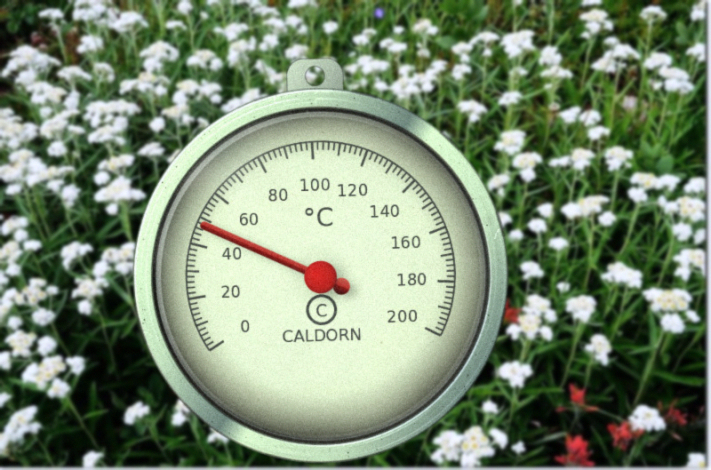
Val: 48
